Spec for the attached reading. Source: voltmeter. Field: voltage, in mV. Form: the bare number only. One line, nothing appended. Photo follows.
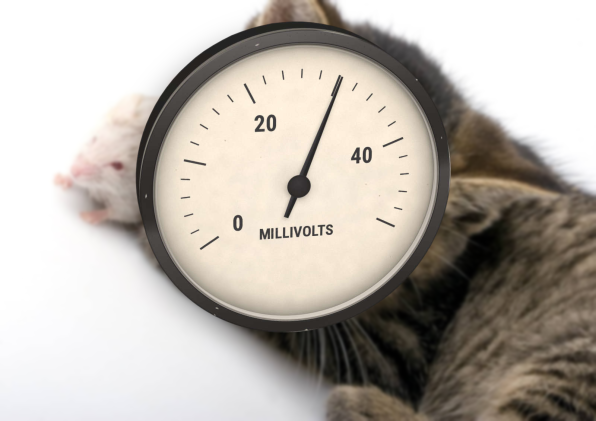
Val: 30
